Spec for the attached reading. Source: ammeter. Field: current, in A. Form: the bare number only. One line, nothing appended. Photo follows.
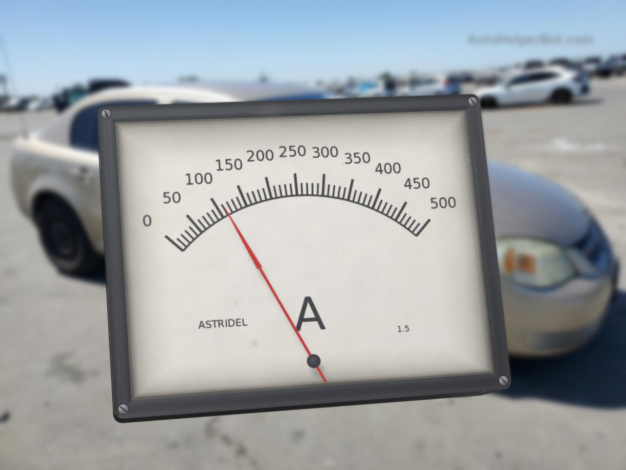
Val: 110
